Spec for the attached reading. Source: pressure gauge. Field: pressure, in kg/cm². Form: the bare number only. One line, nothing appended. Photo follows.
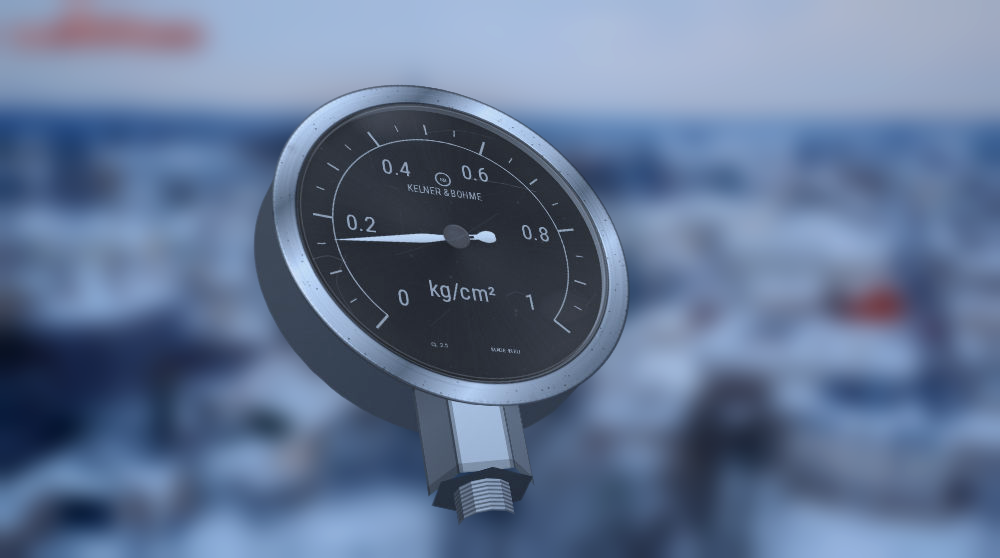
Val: 0.15
